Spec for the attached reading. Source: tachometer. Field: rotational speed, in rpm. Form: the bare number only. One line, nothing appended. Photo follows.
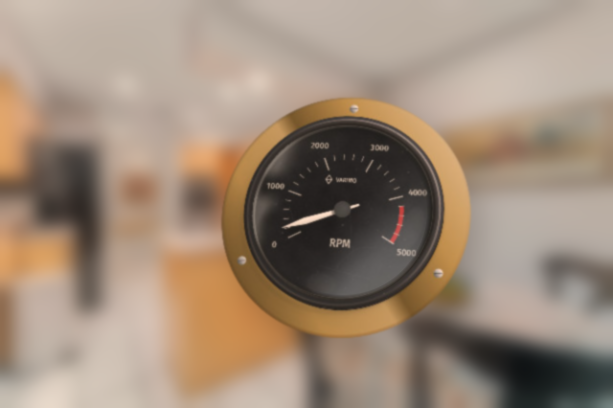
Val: 200
